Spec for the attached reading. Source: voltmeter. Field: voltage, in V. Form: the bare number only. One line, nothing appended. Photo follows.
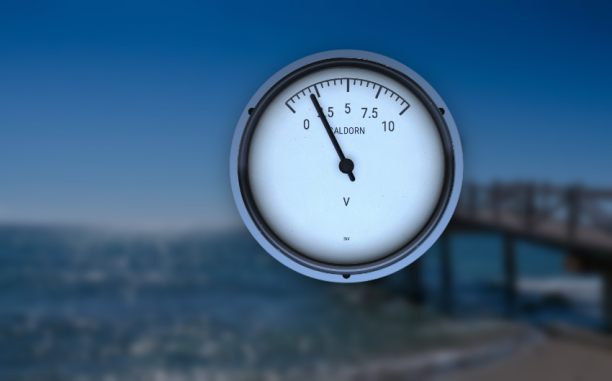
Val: 2
